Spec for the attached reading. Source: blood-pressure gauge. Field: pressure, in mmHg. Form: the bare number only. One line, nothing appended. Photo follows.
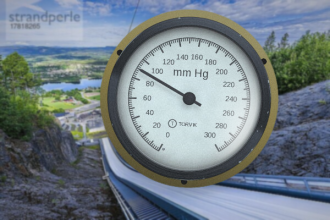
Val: 90
